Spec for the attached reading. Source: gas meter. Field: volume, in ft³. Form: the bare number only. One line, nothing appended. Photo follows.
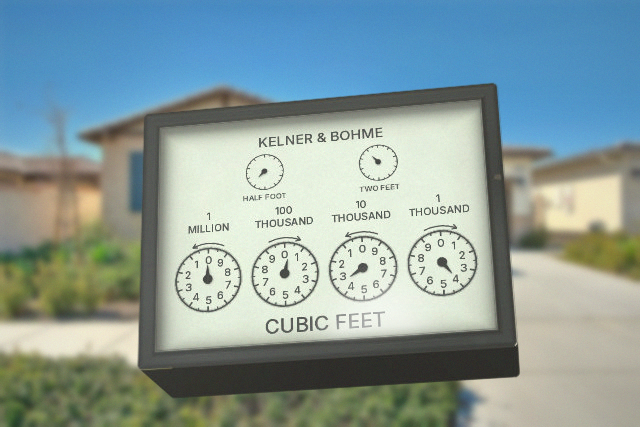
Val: 3400
